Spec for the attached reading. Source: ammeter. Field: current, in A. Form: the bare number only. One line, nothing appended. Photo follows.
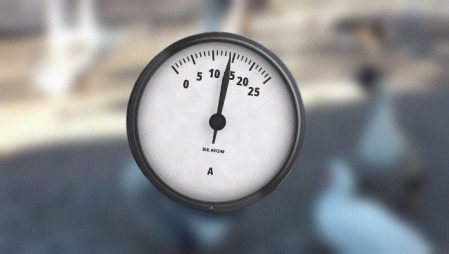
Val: 14
